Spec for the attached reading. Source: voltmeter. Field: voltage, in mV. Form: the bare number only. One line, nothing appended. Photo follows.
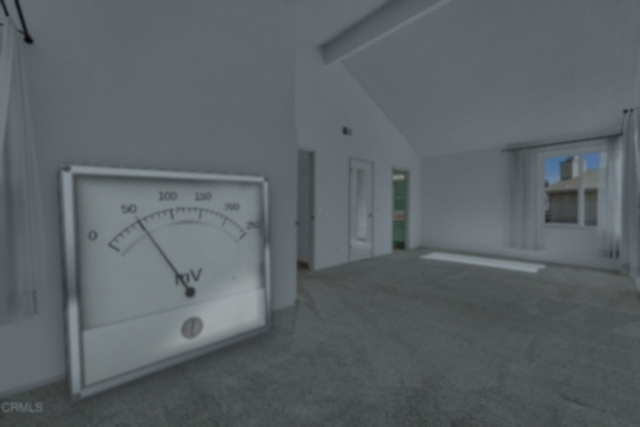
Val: 50
